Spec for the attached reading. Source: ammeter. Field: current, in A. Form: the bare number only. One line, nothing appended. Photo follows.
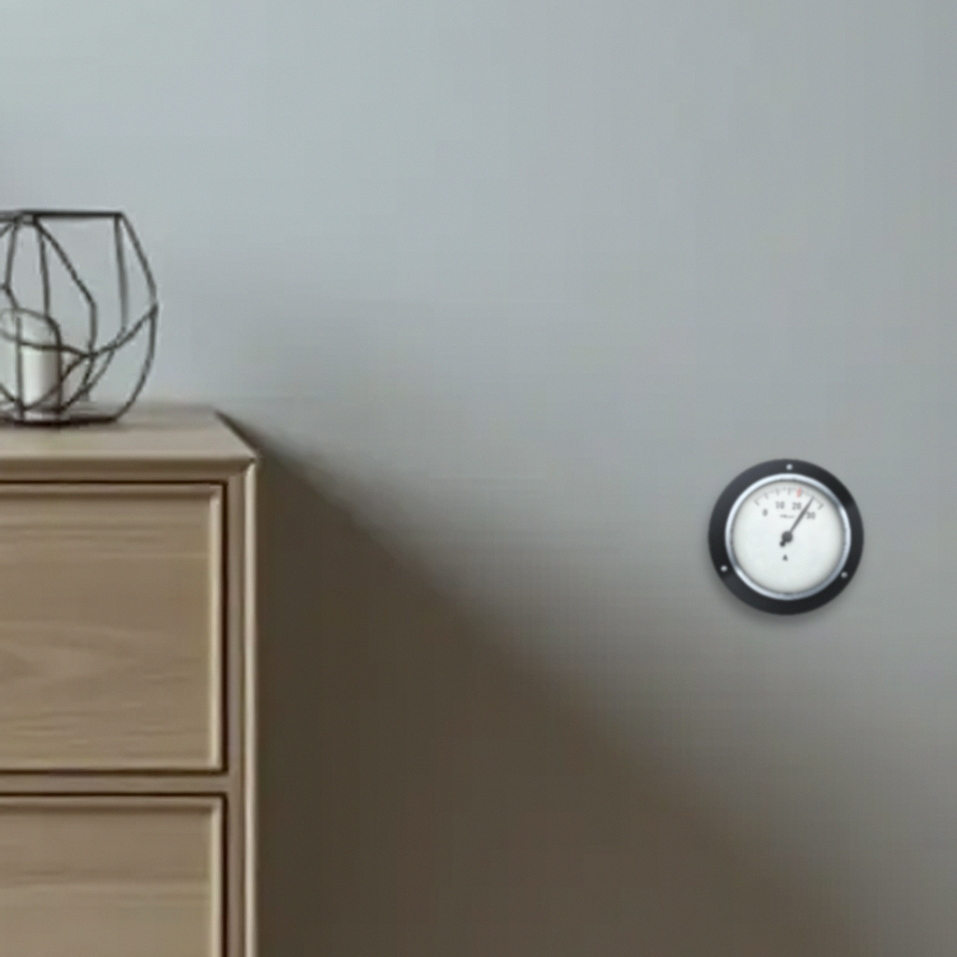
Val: 25
